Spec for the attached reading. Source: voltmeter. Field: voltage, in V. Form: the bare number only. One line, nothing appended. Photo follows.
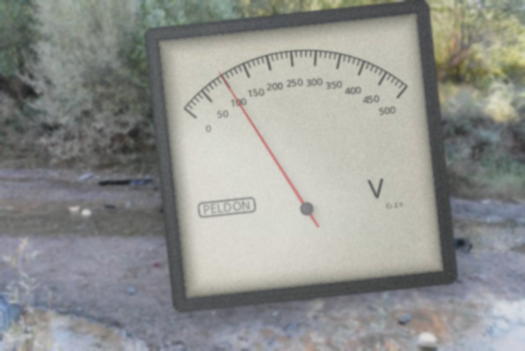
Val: 100
